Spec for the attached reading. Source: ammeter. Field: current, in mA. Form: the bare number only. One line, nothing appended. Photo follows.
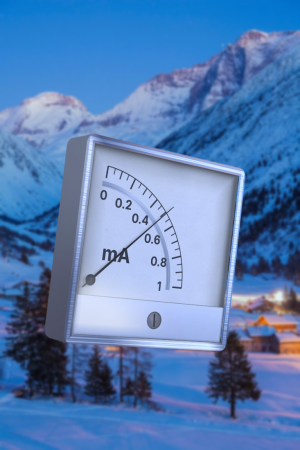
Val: 0.5
